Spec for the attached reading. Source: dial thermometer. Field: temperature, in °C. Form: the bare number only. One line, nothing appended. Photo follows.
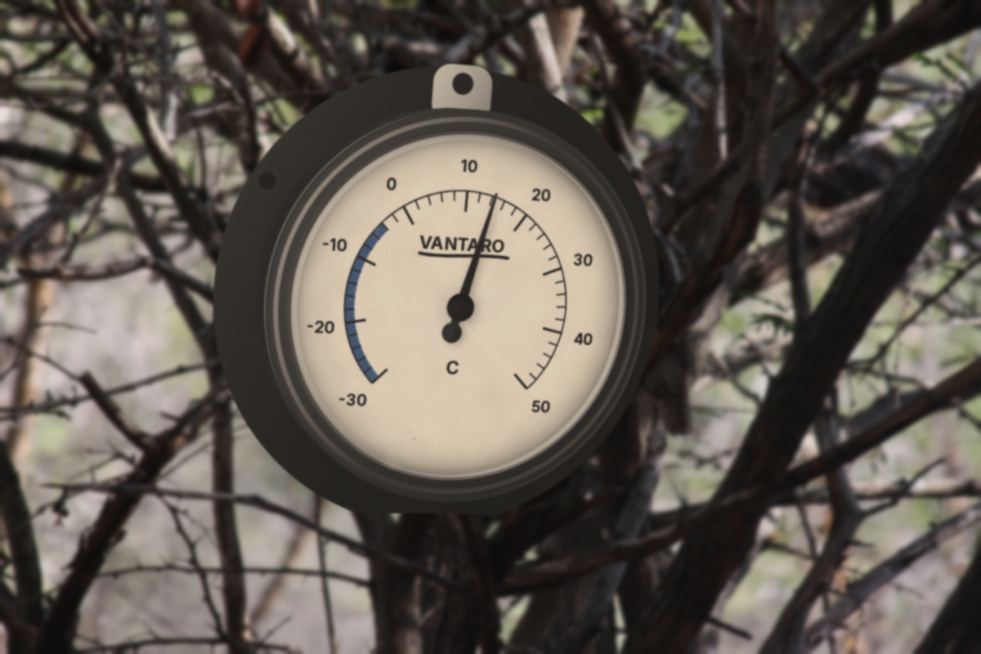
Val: 14
